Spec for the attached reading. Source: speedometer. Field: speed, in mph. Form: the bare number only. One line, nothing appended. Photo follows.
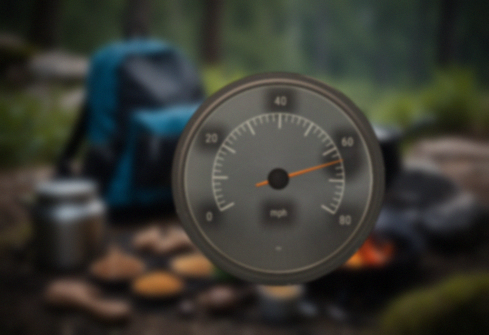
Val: 64
